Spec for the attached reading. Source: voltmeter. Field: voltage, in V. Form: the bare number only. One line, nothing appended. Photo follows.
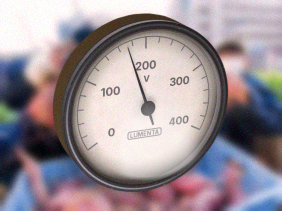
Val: 170
